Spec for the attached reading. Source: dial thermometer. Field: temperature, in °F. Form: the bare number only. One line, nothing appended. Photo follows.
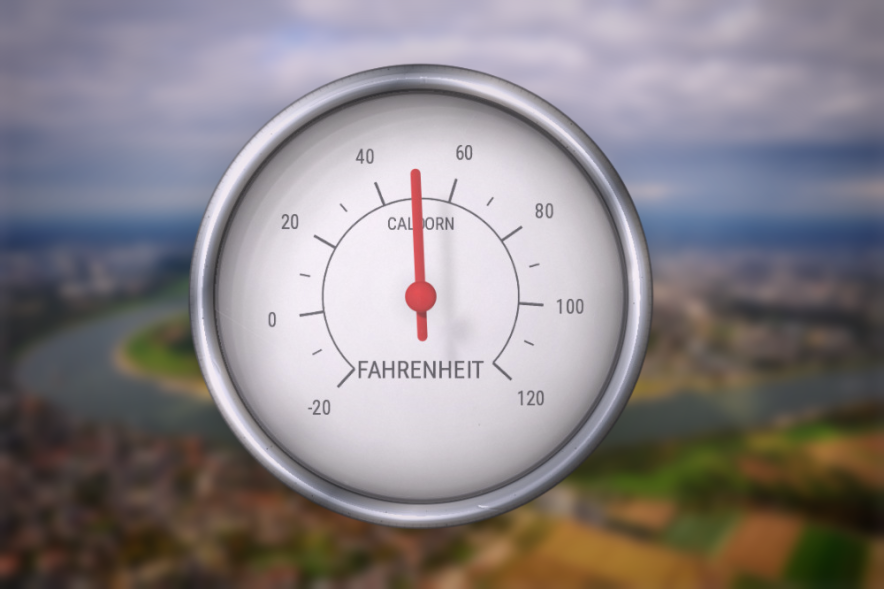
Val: 50
